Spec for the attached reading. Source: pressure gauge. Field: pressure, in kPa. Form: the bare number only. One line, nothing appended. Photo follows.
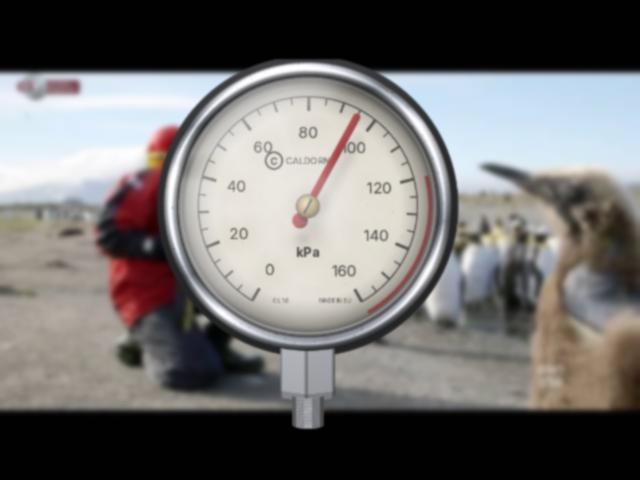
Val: 95
